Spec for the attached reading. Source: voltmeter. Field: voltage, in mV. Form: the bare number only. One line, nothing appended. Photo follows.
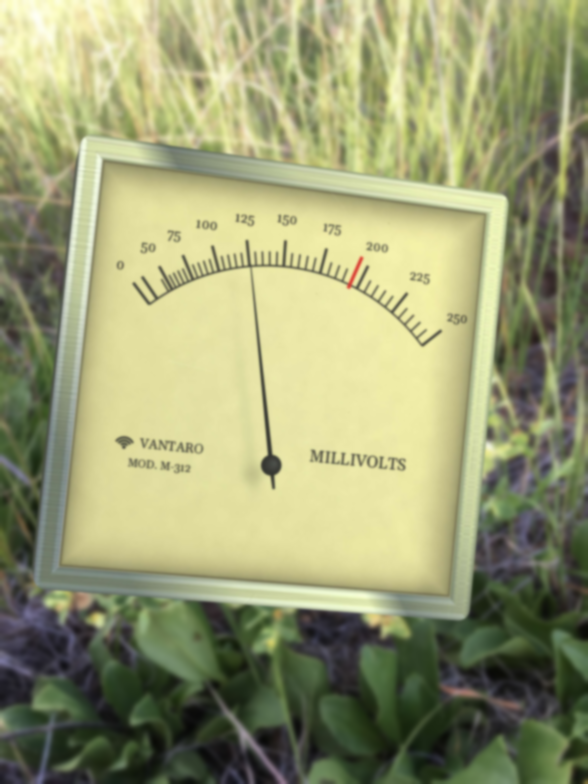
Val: 125
